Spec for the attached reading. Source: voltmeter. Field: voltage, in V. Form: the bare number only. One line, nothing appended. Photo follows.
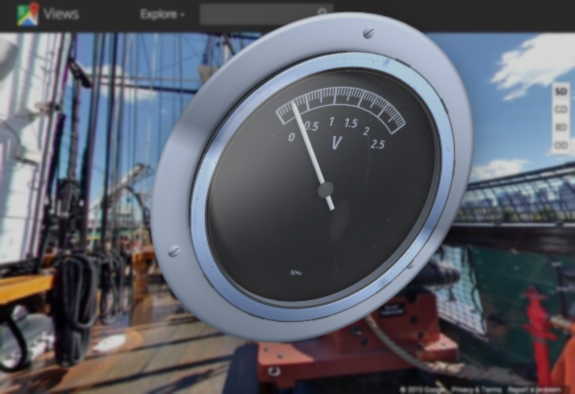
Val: 0.25
